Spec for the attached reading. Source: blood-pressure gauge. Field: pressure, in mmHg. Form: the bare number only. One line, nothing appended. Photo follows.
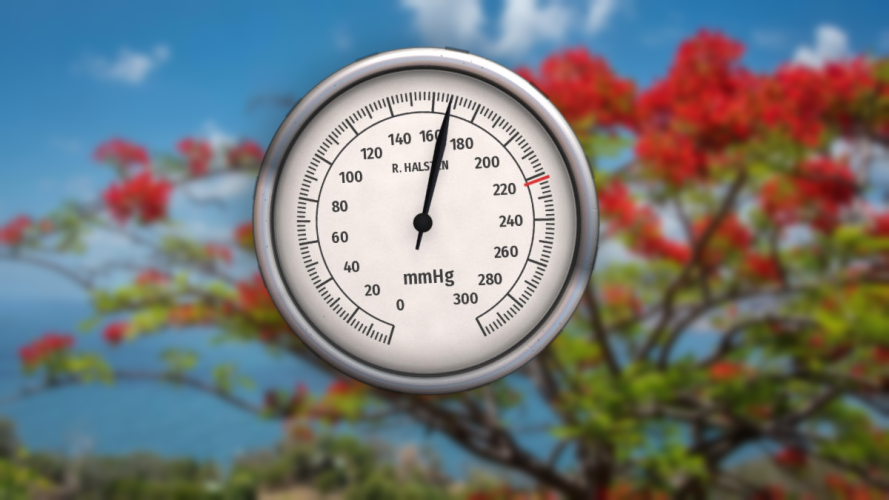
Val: 168
